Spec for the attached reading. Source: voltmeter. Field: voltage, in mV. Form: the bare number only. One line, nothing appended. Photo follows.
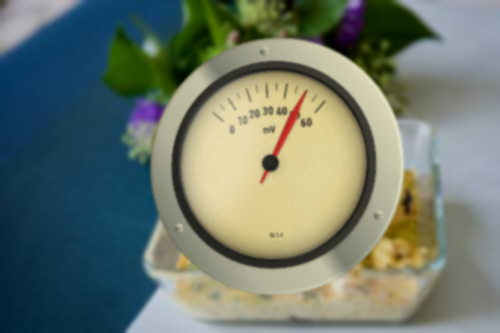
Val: 50
